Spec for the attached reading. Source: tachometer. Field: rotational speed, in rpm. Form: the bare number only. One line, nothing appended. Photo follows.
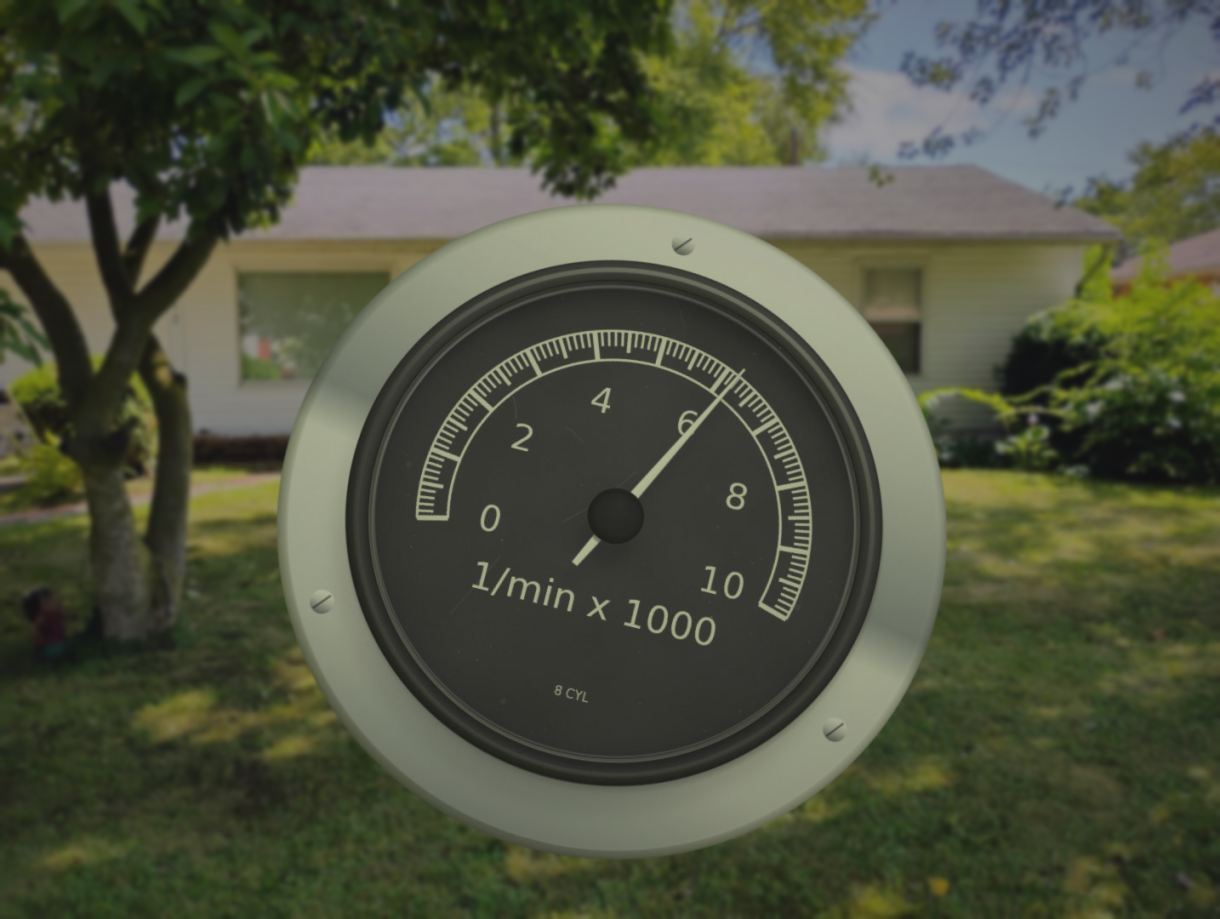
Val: 6200
